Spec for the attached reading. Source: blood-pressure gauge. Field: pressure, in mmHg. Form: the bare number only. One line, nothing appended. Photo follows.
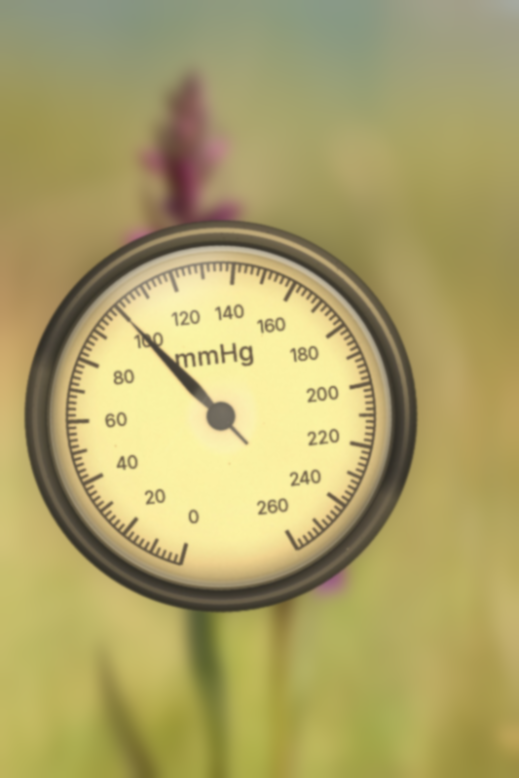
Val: 100
